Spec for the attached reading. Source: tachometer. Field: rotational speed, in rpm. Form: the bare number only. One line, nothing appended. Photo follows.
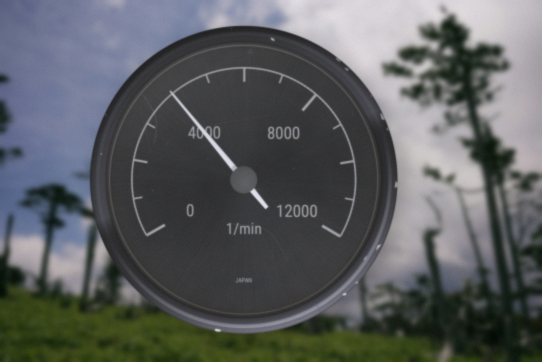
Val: 4000
